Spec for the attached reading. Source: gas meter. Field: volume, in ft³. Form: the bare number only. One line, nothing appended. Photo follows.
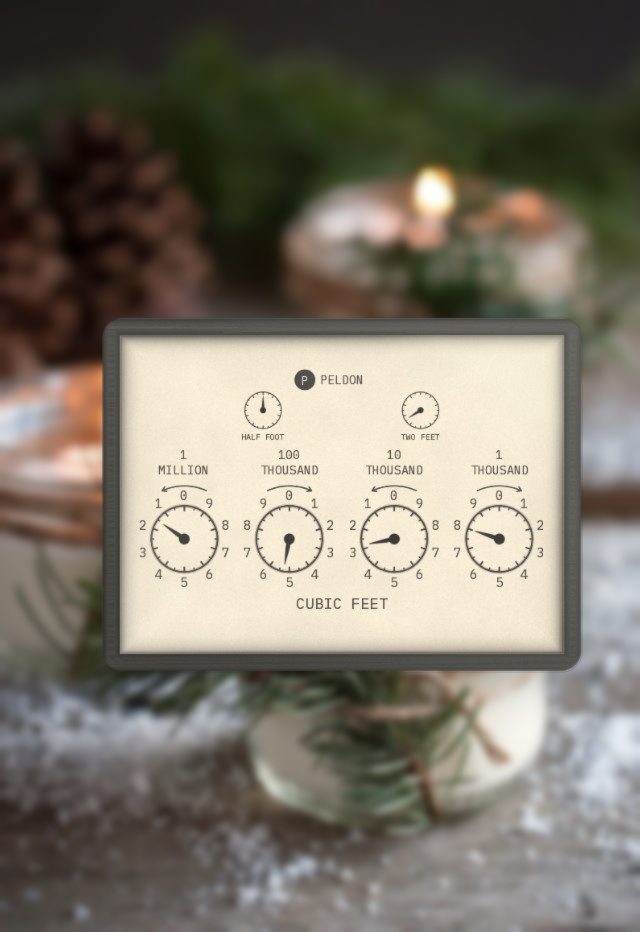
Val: 152800
